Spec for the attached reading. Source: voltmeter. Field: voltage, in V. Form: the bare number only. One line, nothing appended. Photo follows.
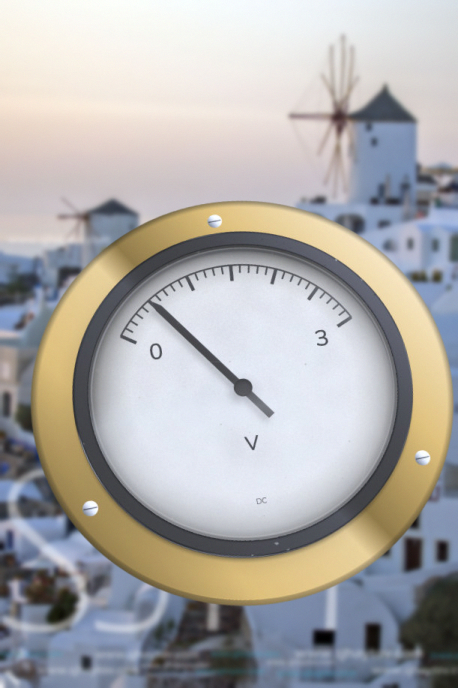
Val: 0.5
